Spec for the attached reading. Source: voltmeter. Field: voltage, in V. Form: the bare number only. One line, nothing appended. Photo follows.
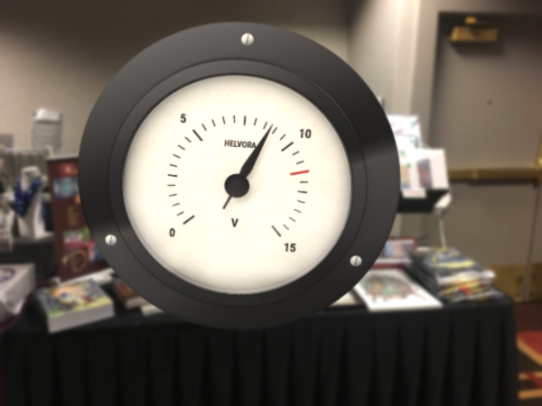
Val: 8.75
